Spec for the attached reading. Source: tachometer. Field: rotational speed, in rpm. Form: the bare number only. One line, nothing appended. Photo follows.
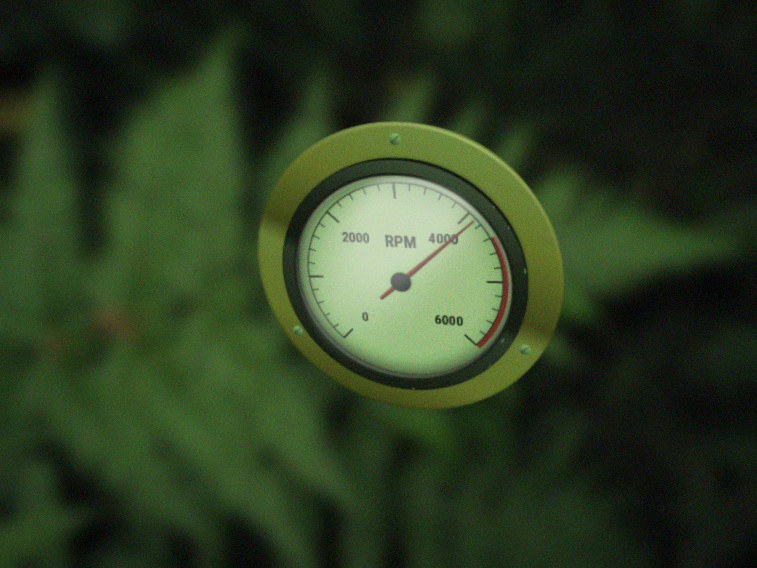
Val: 4100
